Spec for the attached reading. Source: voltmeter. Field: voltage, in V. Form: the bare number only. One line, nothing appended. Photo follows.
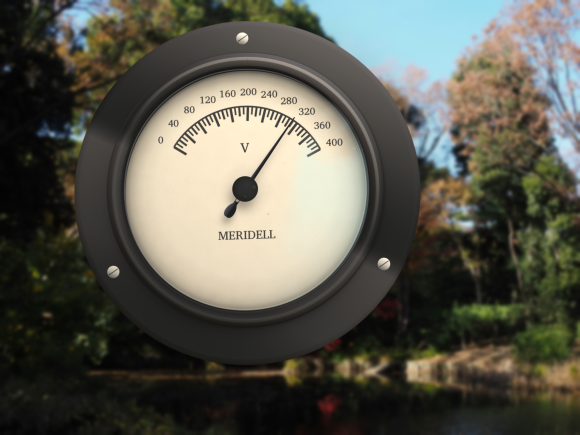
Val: 310
